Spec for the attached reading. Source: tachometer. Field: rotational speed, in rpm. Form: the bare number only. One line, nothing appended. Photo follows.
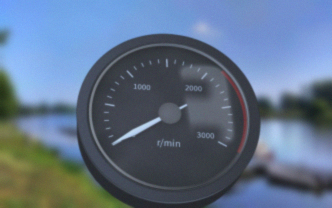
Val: 0
